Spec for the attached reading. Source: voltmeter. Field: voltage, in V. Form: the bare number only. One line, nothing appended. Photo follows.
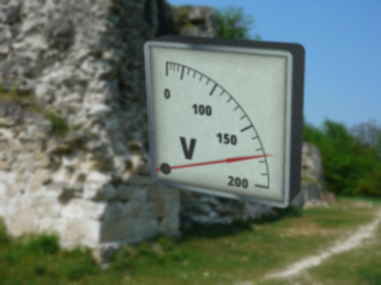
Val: 175
